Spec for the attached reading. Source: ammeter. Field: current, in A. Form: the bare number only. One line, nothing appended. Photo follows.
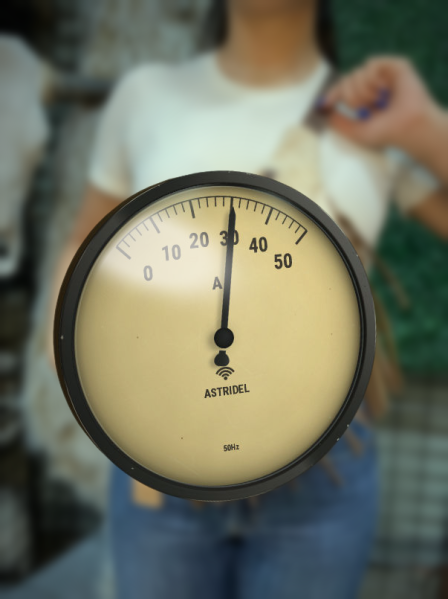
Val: 30
